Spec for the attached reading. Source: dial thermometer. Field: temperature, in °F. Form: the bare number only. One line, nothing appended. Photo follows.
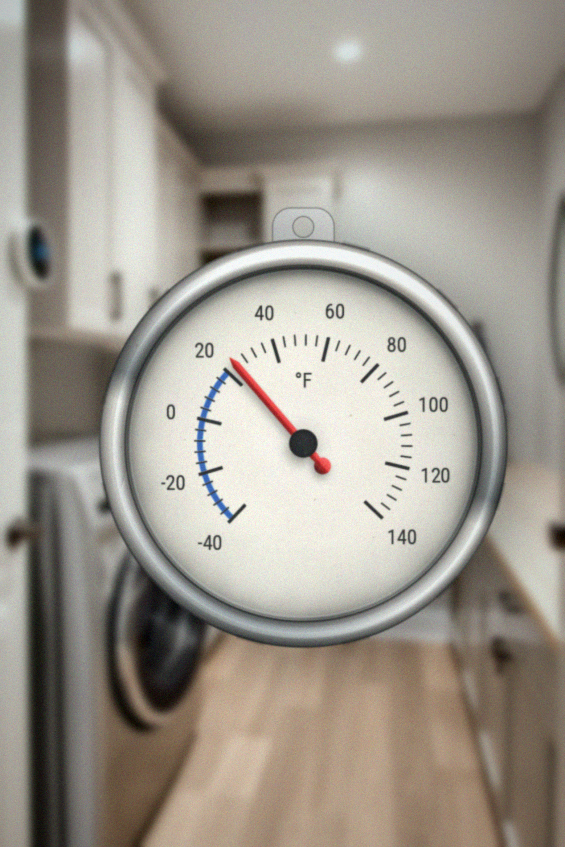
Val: 24
